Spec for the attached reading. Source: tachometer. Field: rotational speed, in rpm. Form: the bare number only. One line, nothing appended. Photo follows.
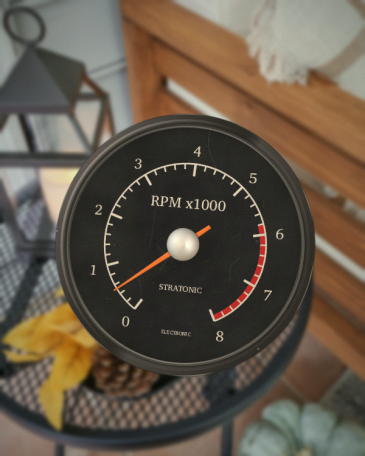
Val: 500
